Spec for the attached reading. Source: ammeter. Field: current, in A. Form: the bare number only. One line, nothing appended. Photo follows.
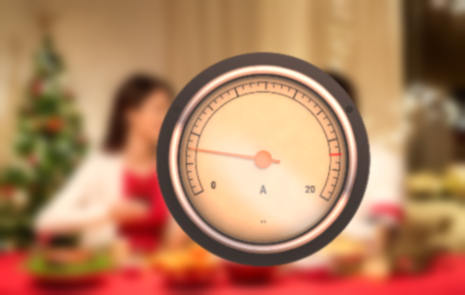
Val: 3
